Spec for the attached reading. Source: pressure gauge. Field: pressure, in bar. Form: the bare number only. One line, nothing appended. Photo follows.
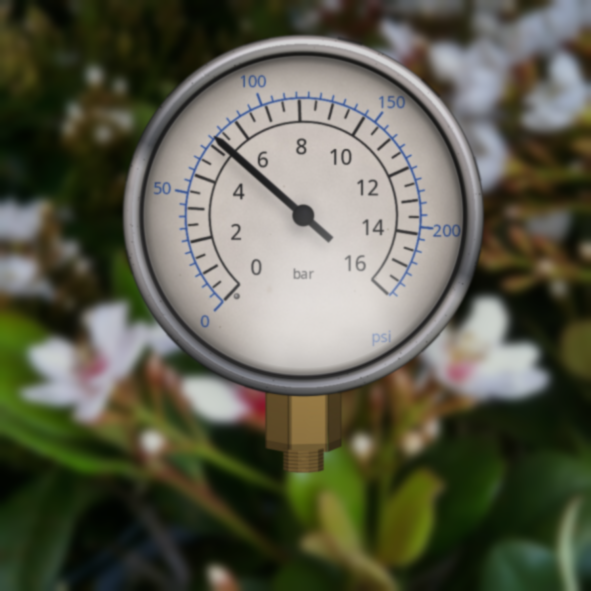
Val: 5.25
